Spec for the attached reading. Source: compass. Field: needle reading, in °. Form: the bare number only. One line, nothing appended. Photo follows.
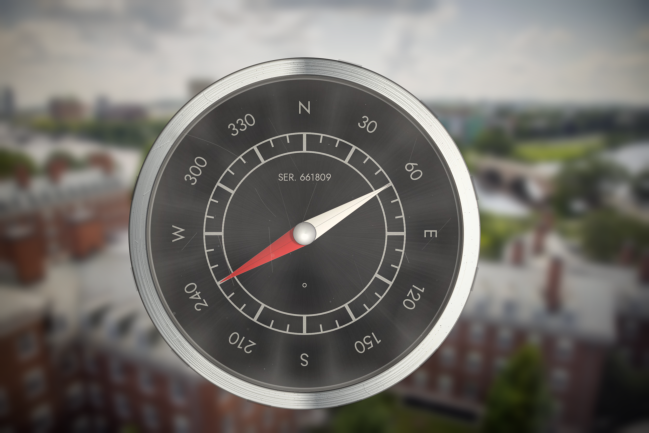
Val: 240
